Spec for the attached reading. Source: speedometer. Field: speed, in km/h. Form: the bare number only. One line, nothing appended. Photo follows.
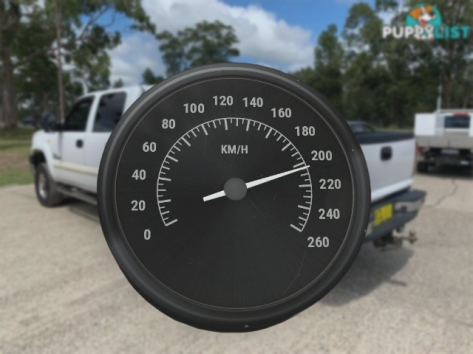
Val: 205
